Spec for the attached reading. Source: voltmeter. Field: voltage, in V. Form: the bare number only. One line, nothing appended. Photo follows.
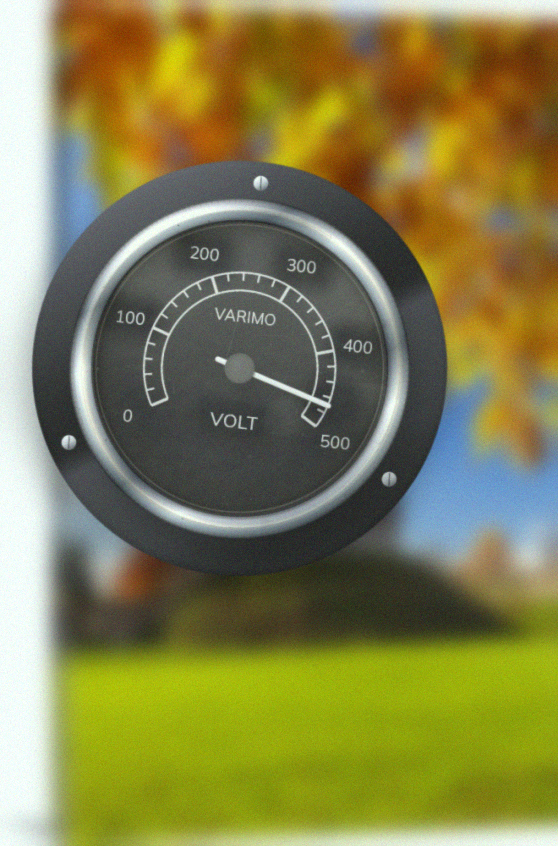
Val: 470
